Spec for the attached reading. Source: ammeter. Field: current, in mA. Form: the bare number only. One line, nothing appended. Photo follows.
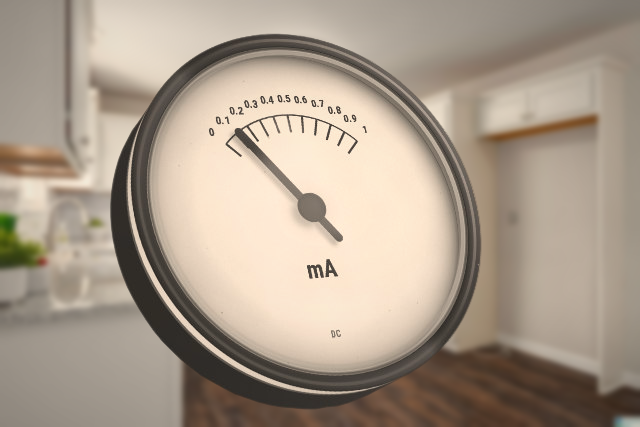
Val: 0.1
